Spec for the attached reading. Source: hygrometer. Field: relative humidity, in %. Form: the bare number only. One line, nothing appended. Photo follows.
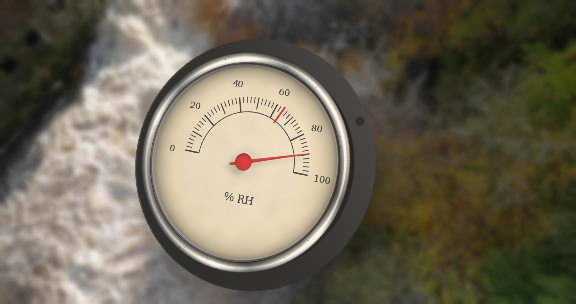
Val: 90
